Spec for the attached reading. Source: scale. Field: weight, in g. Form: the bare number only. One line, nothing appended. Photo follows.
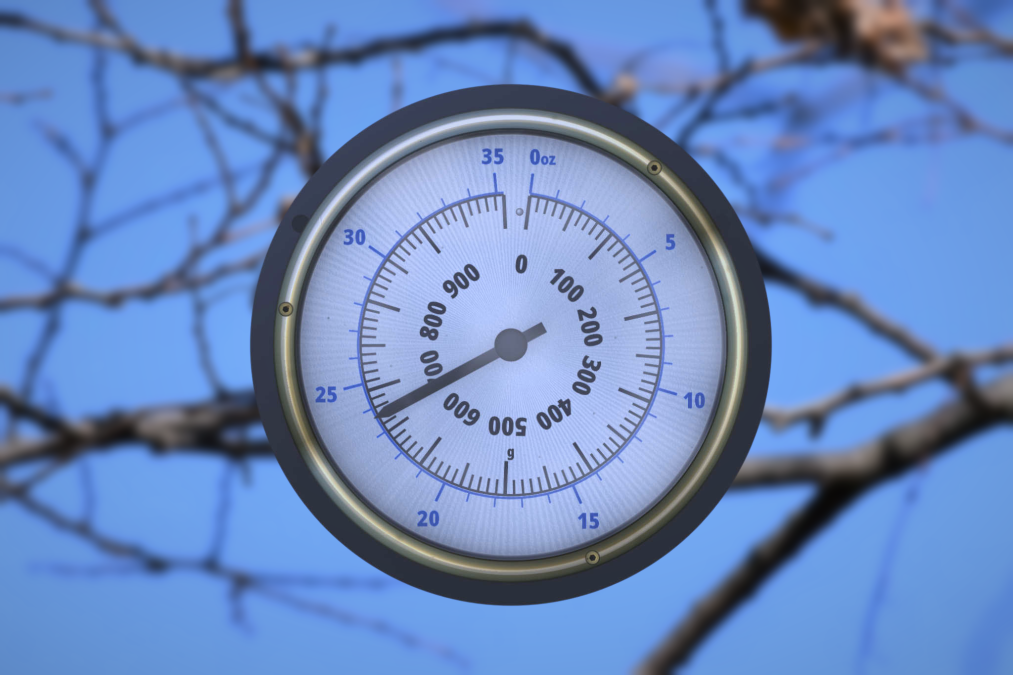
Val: 670
